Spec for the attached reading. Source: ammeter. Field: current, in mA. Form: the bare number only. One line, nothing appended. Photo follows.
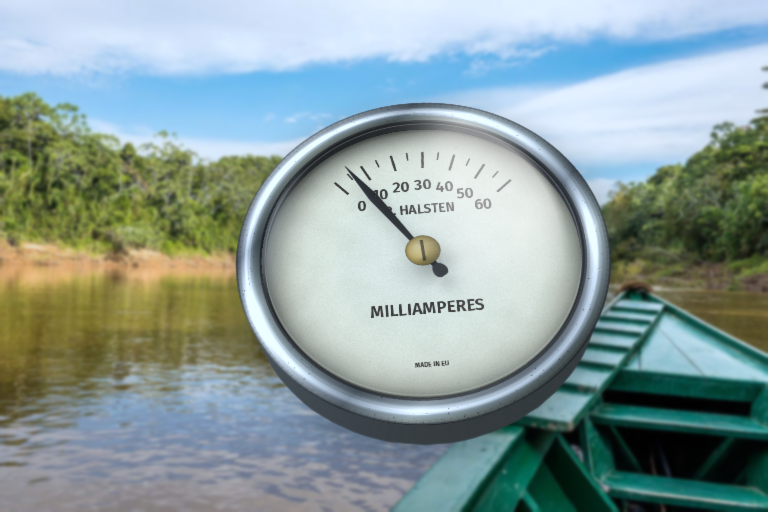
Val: 5
